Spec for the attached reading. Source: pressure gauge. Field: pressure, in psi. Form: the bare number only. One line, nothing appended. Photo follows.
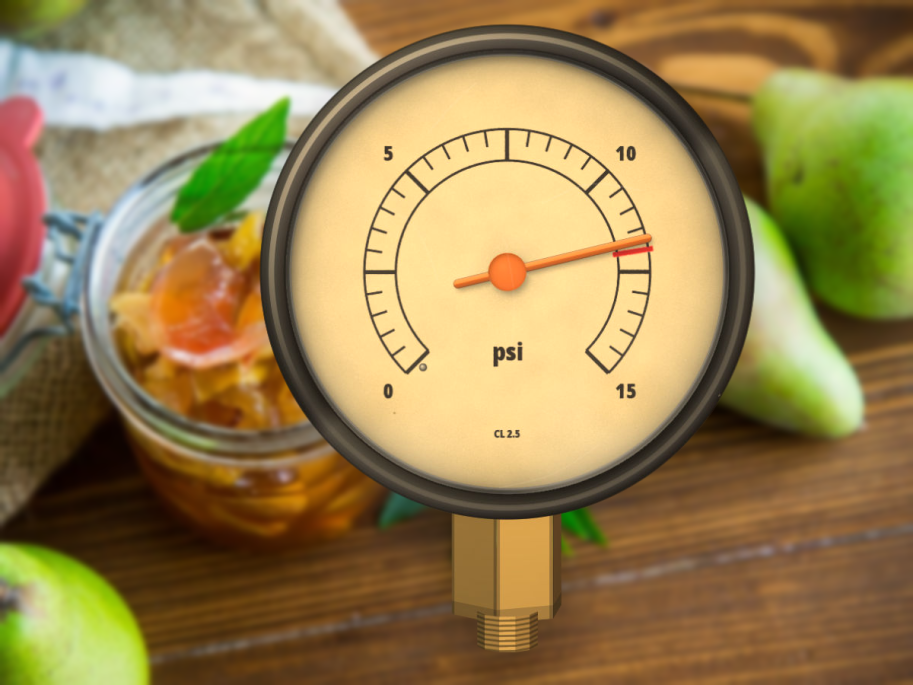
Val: 11.75
